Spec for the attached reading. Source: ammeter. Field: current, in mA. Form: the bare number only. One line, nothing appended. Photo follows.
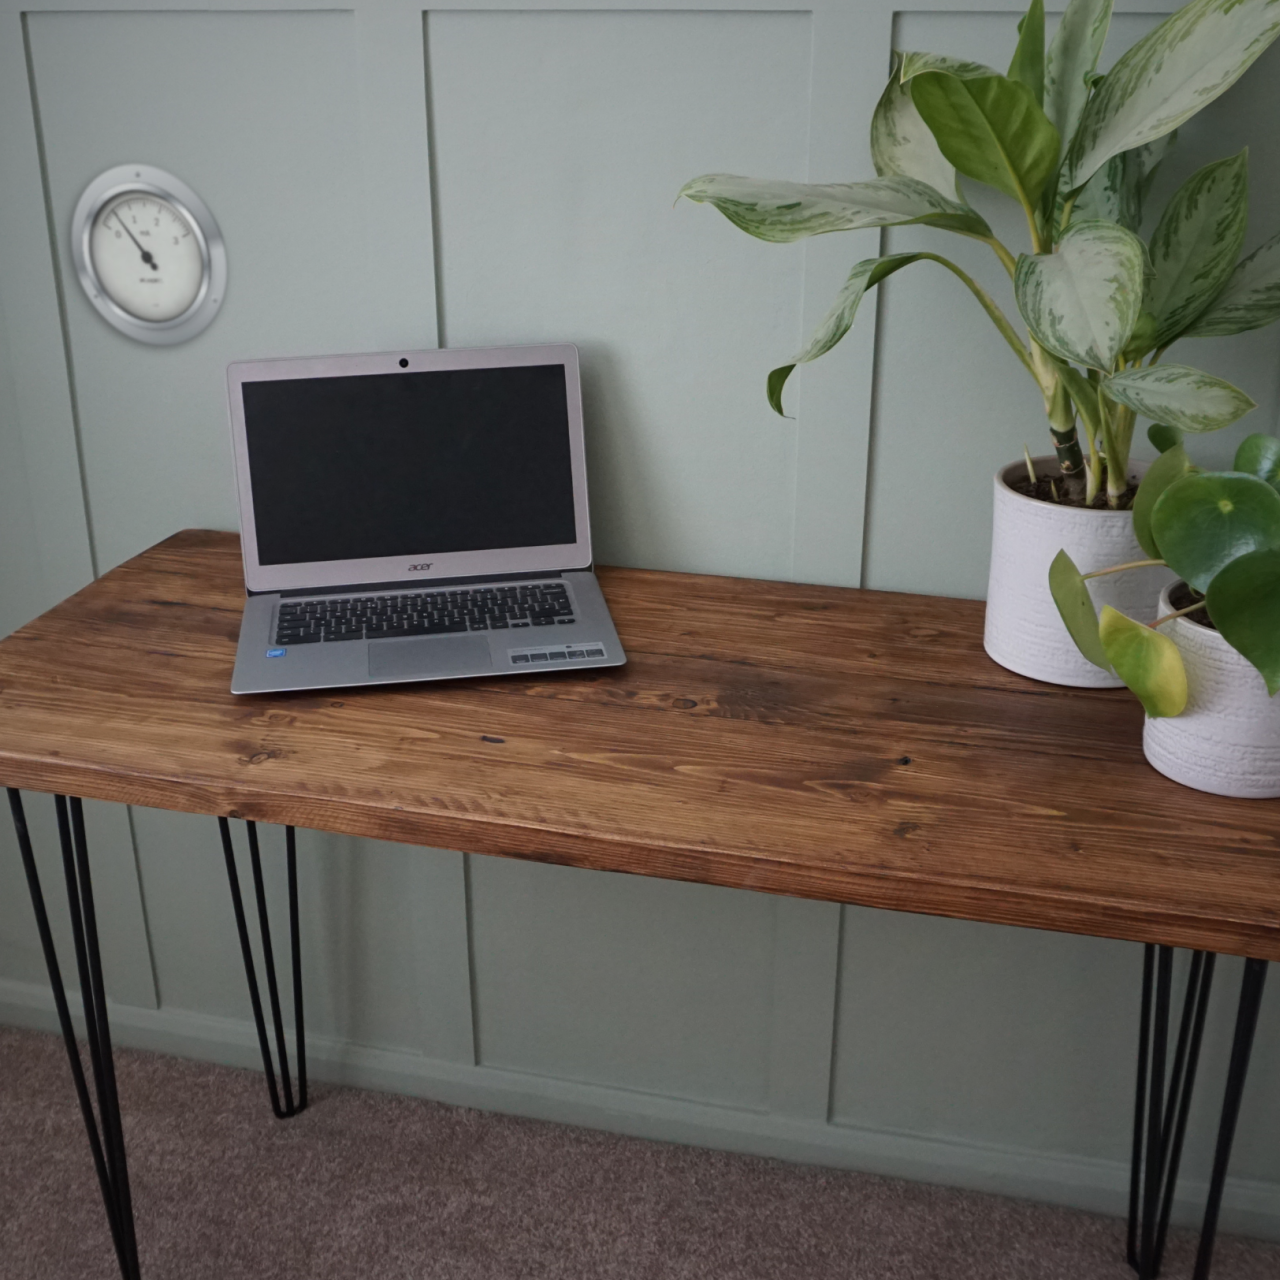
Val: 0.5
